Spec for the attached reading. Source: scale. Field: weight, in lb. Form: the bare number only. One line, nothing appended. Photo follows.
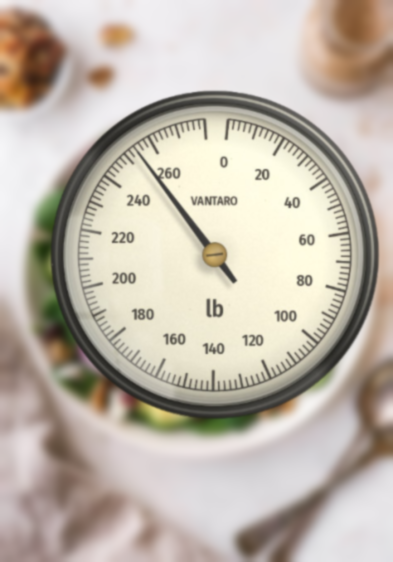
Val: 254
